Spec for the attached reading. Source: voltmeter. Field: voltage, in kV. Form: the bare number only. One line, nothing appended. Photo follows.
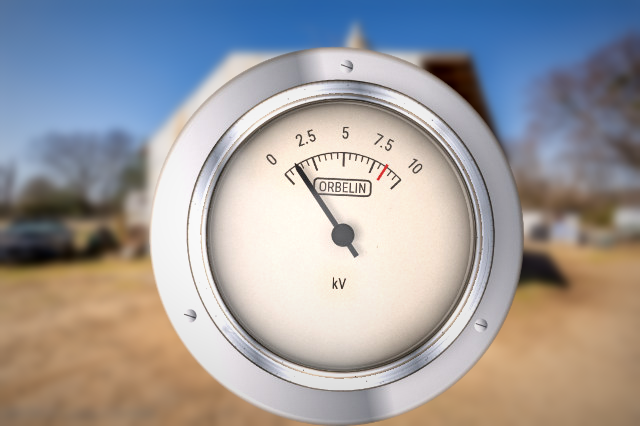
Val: 1
